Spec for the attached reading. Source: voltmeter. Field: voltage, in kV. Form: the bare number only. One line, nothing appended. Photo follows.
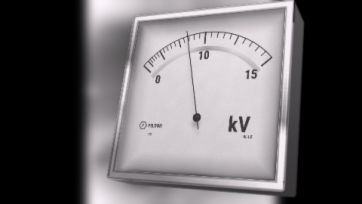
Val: 8.5
